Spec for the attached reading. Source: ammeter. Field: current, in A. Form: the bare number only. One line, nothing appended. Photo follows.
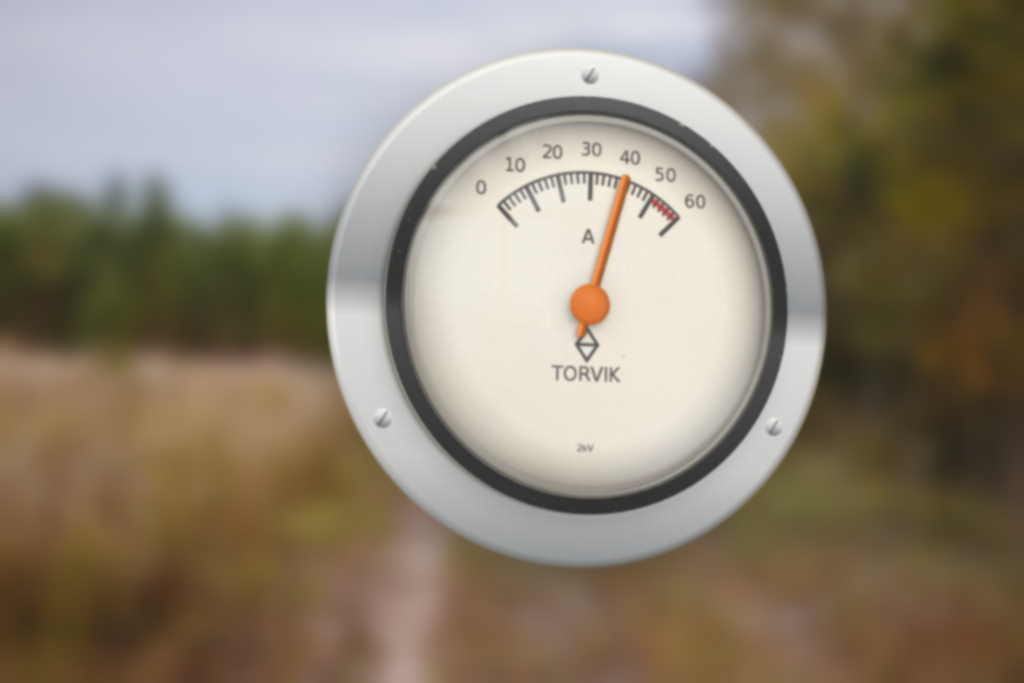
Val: 40
